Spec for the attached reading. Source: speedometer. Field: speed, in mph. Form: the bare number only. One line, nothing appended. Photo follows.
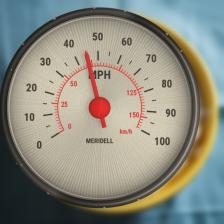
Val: 45
